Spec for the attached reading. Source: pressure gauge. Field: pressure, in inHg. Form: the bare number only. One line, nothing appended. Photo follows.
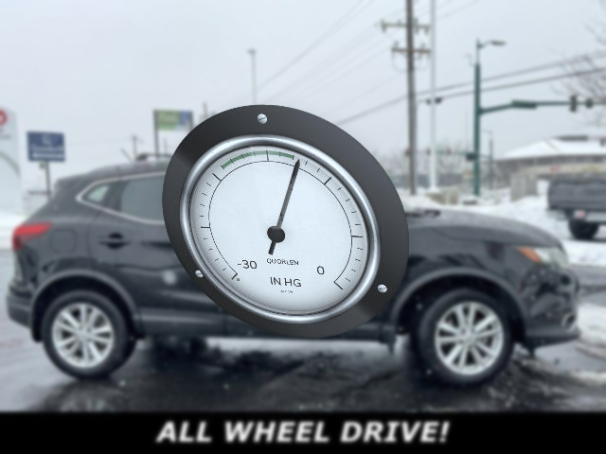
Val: -12.5
